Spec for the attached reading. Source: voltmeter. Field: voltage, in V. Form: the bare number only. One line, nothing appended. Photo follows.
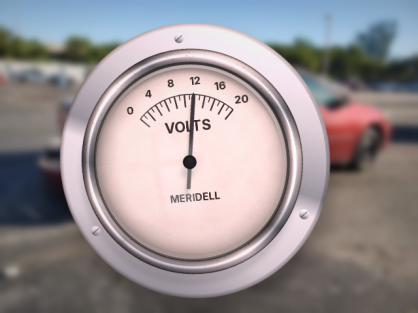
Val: 12
